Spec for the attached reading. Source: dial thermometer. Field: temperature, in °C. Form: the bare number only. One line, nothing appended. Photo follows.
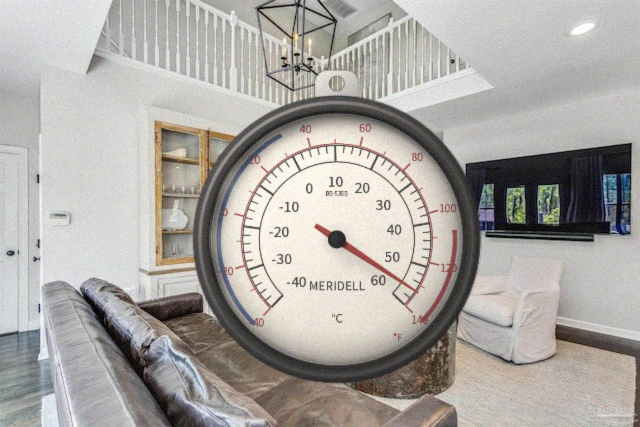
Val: 56
